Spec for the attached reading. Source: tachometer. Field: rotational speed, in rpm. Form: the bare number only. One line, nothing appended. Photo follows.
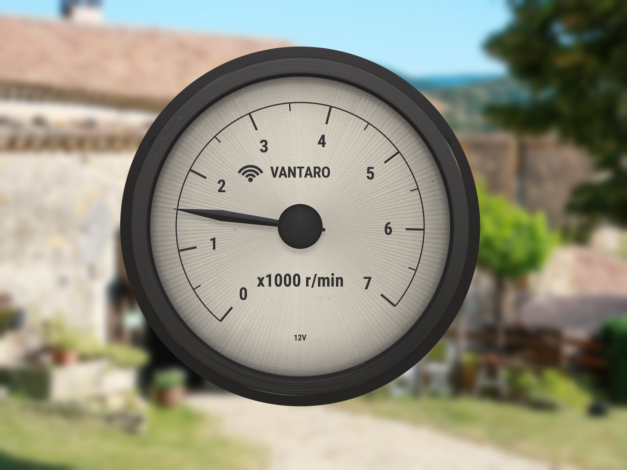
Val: 1500
